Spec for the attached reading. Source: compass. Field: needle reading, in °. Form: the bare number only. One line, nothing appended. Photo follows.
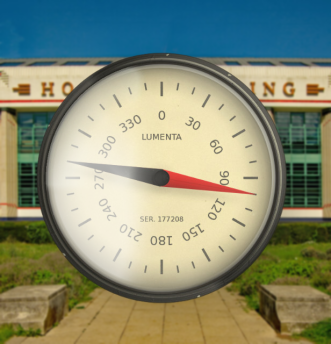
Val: 100
